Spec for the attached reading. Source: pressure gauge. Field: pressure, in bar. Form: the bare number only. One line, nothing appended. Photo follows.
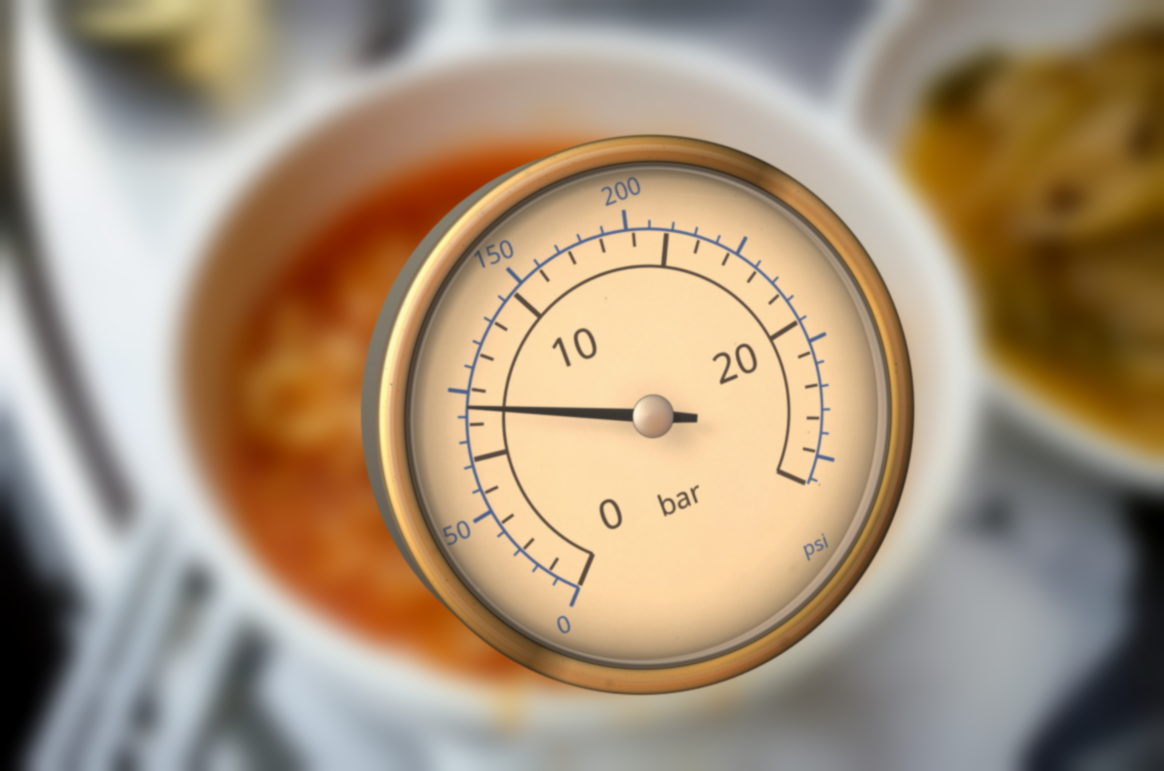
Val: 6.5
